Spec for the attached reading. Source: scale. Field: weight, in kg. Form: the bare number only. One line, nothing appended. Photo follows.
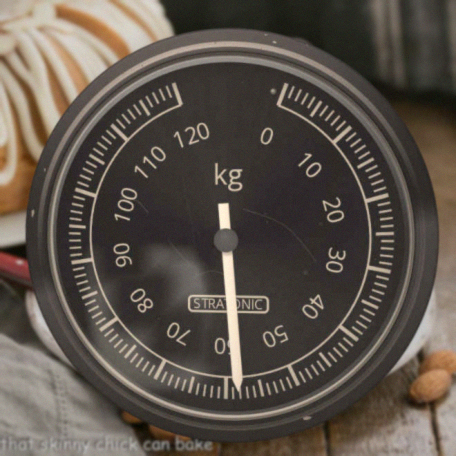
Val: 58
